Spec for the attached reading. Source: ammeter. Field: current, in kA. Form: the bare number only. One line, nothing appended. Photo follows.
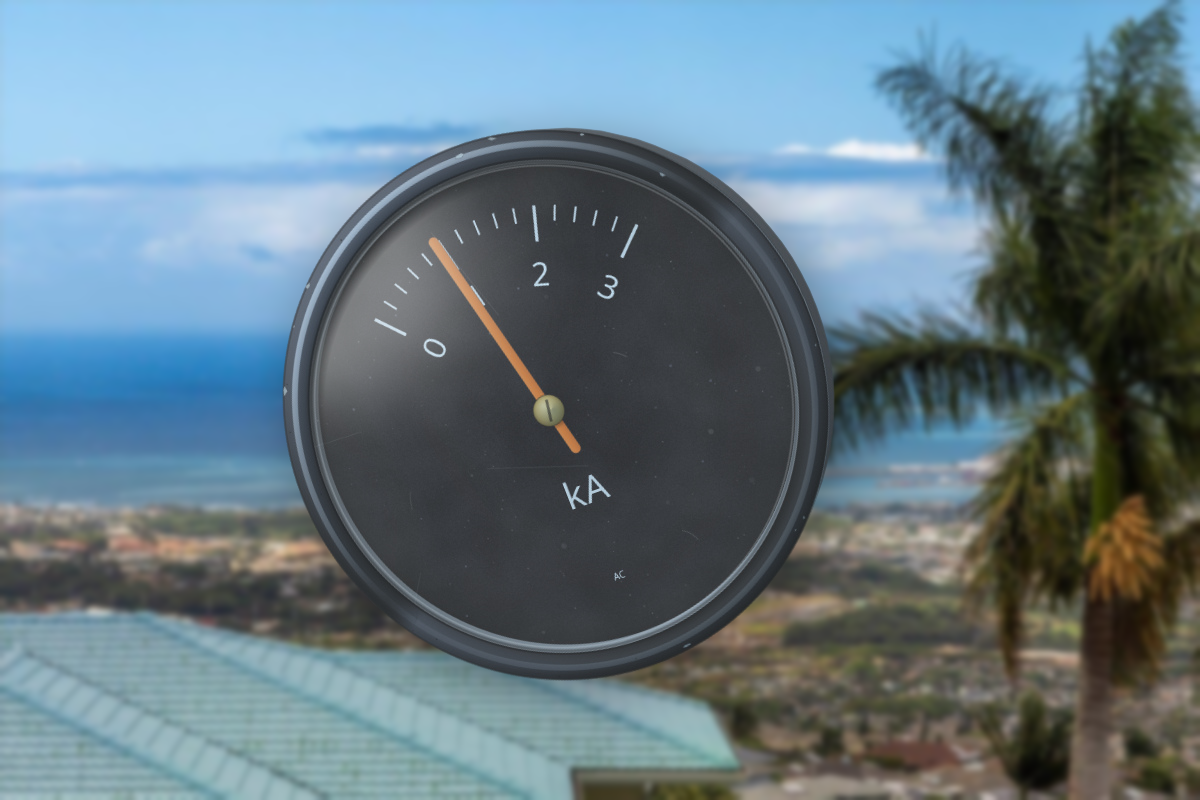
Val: 1
